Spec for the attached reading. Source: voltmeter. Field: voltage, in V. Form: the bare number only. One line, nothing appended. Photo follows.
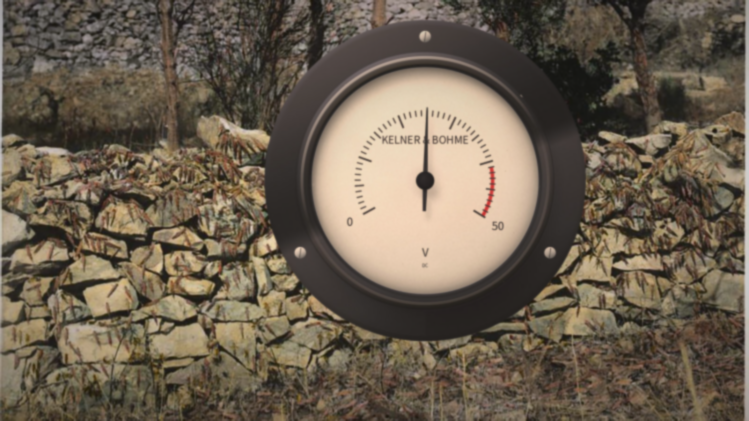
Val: 25
